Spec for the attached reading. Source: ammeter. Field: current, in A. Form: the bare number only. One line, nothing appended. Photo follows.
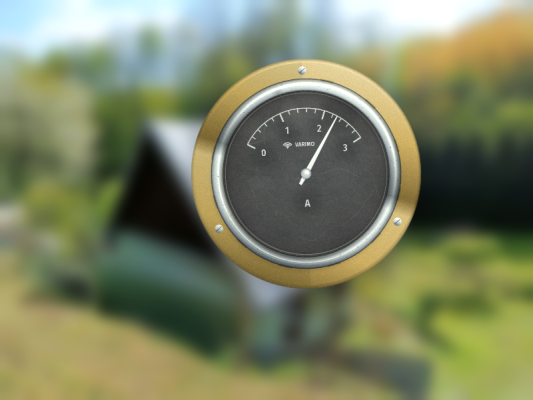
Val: 2.3
